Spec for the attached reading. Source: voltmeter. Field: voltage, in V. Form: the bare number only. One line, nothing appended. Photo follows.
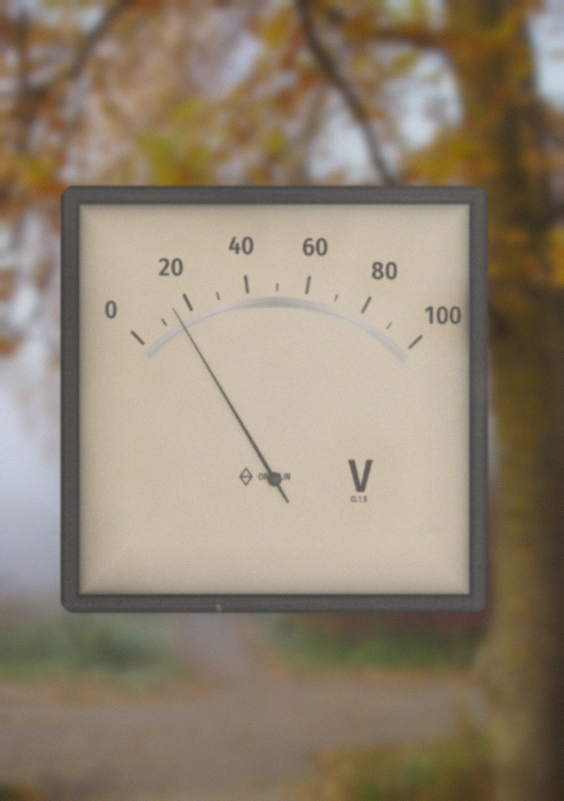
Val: 15
